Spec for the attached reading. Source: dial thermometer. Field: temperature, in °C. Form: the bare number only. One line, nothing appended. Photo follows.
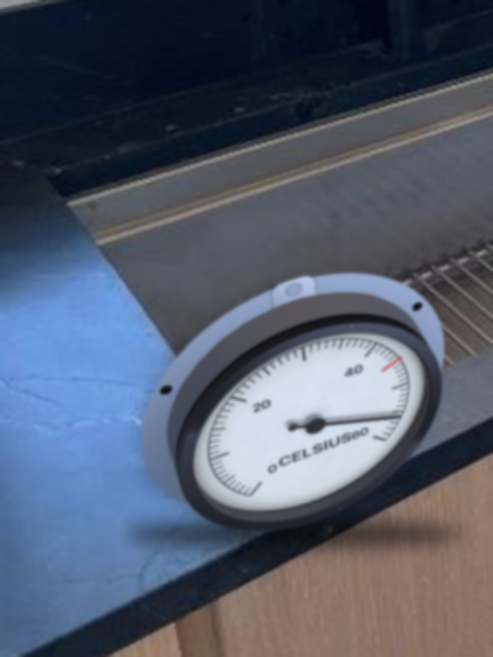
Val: 55
